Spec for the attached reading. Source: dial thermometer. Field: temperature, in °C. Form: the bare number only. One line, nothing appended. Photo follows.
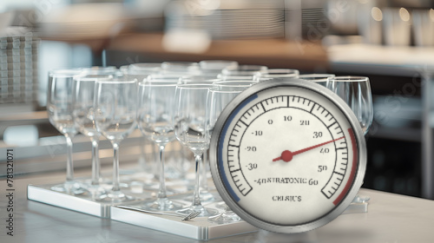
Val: 36
